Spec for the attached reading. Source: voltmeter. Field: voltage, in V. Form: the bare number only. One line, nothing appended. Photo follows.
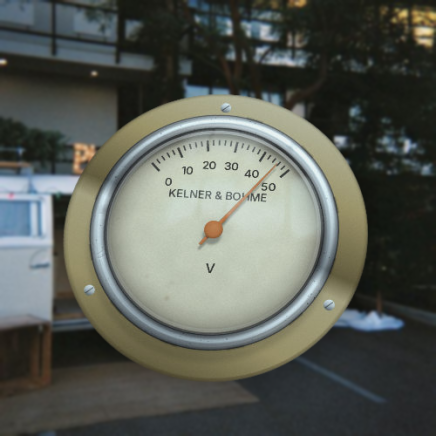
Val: 46
